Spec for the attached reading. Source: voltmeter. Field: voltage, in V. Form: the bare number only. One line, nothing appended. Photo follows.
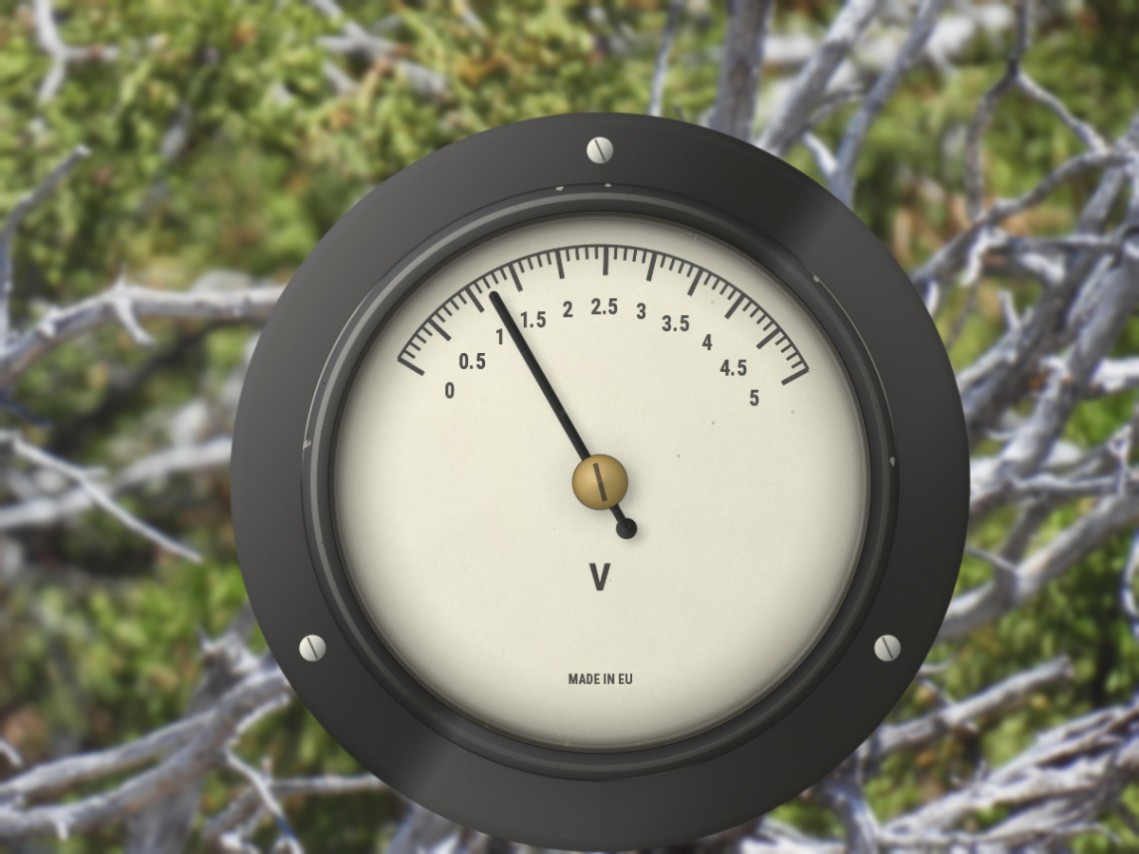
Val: 1.2
